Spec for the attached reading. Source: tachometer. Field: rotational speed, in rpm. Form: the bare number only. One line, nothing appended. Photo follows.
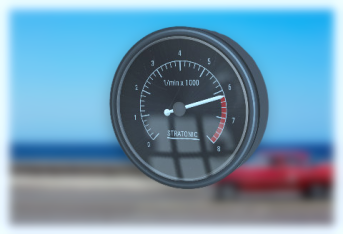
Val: 6200
